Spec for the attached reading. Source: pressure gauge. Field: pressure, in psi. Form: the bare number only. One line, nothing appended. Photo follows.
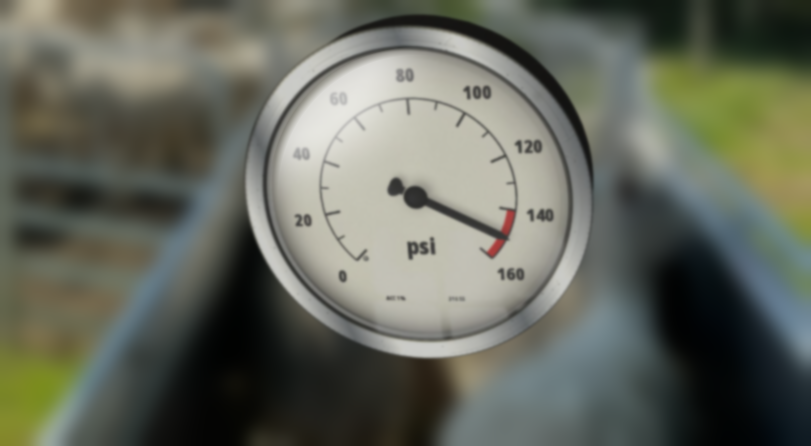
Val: 150
